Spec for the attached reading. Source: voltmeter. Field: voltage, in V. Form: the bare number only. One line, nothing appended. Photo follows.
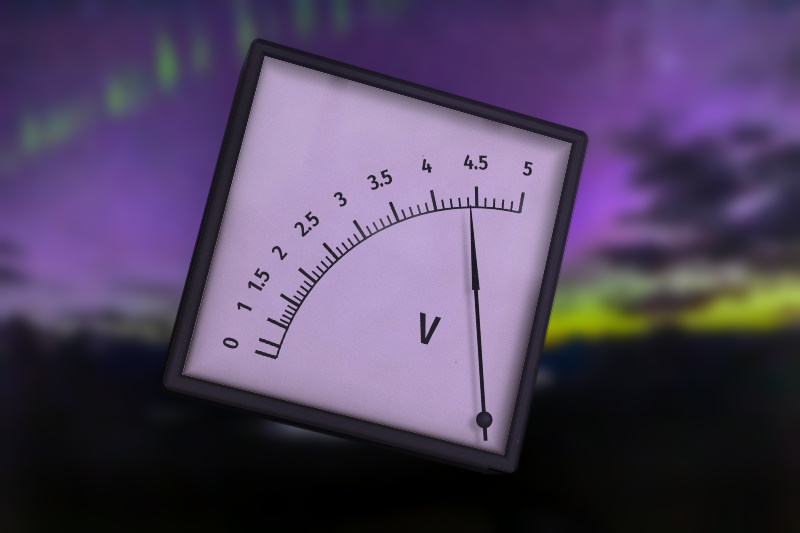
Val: 4.4
